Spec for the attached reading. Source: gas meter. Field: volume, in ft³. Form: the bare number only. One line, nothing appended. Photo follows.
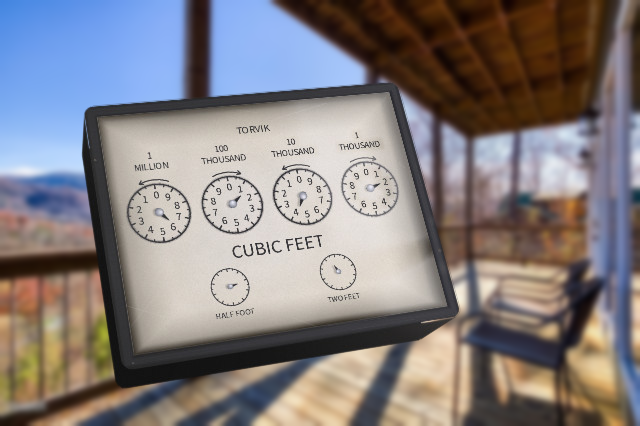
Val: 614200
